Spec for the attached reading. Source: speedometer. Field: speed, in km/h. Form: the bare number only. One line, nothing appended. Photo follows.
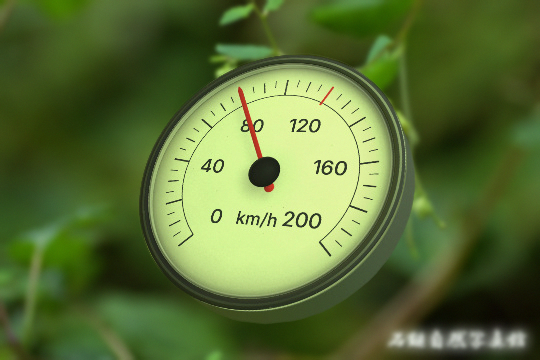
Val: 80
